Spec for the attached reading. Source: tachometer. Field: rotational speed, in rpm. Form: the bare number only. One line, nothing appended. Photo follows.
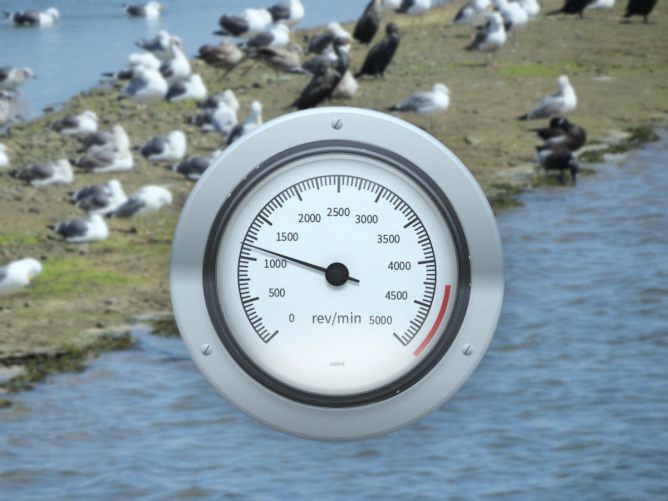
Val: 1150
